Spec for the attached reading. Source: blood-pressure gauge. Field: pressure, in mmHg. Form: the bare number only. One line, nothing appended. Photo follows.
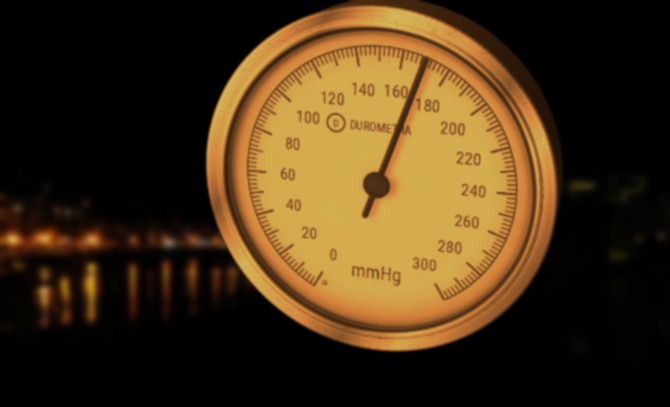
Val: 170
